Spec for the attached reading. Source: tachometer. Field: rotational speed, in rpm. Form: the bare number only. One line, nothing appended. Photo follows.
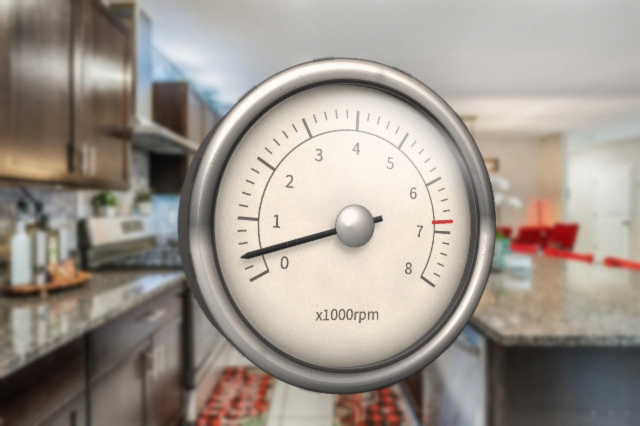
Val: 400
